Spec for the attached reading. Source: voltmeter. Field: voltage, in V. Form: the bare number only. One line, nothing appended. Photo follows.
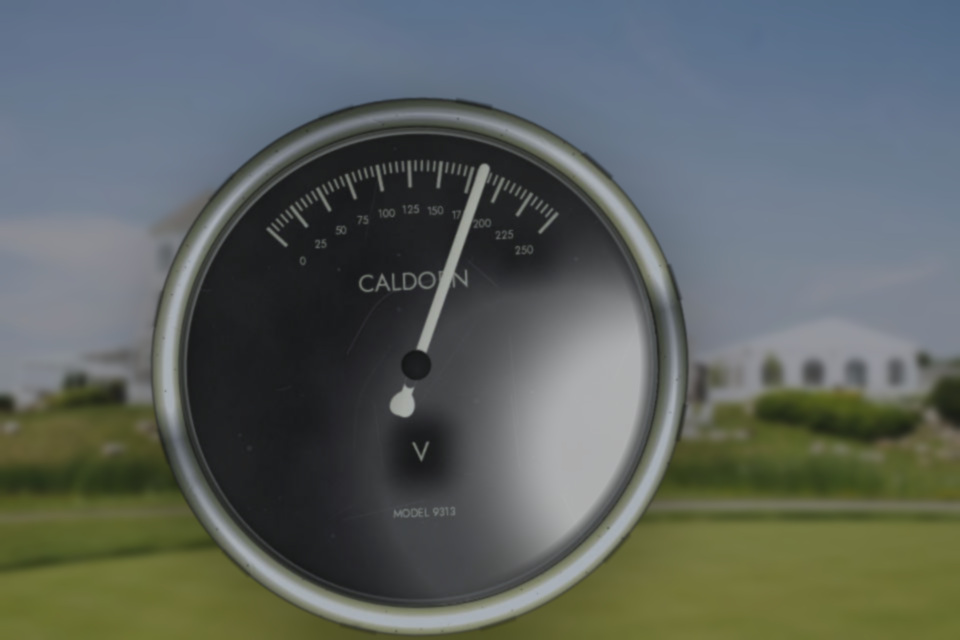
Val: 185
